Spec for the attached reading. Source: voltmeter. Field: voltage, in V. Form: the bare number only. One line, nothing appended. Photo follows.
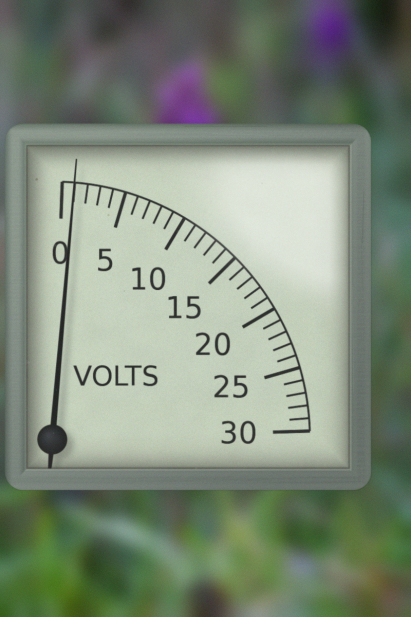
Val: 1
